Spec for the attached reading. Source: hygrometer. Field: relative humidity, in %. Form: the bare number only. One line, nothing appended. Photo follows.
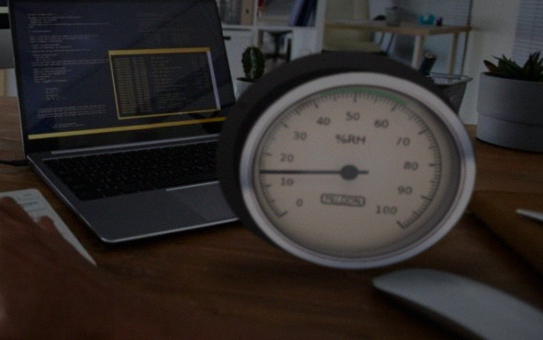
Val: 15
